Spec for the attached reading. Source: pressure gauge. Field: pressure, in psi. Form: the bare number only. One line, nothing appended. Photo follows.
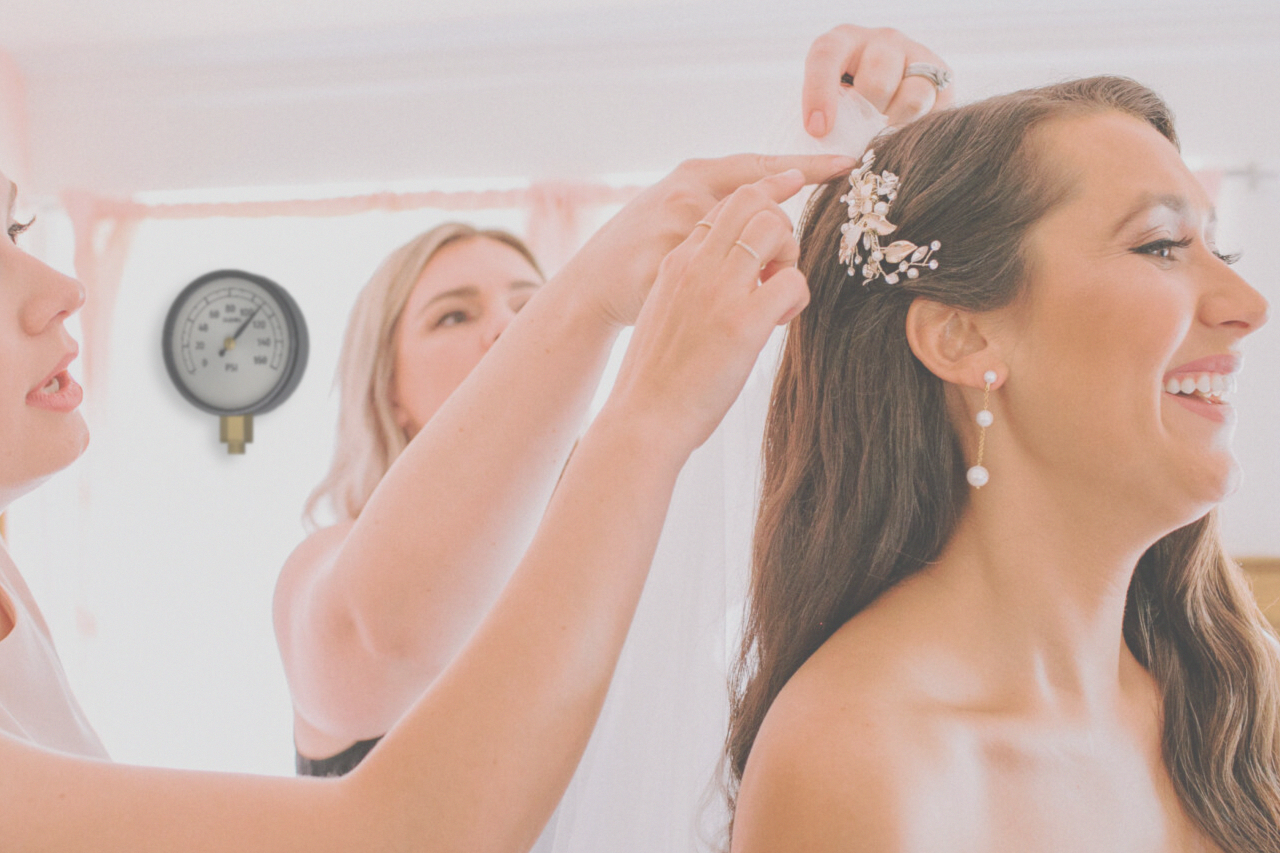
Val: 110
